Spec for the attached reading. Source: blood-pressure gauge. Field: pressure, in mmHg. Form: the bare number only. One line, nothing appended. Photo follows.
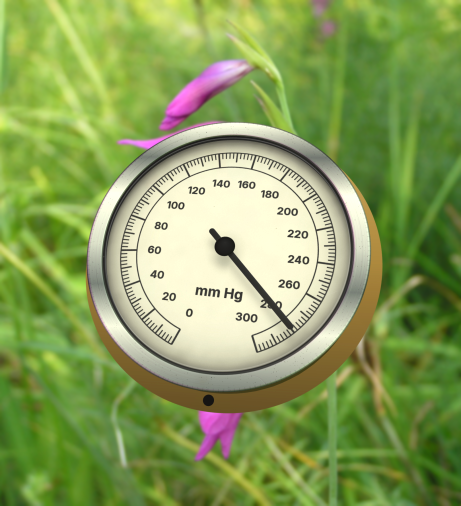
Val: 280
